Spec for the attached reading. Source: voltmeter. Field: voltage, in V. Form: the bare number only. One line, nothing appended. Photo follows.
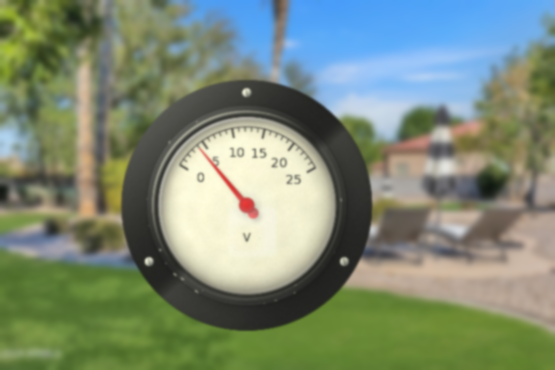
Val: 4
